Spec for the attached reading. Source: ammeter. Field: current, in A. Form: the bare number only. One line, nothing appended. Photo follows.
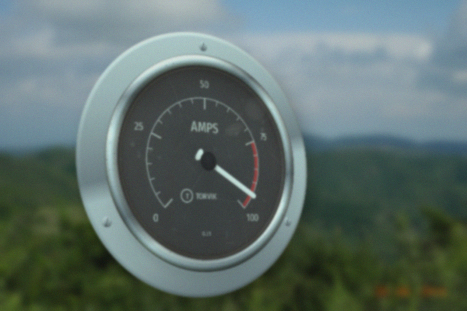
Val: 95
